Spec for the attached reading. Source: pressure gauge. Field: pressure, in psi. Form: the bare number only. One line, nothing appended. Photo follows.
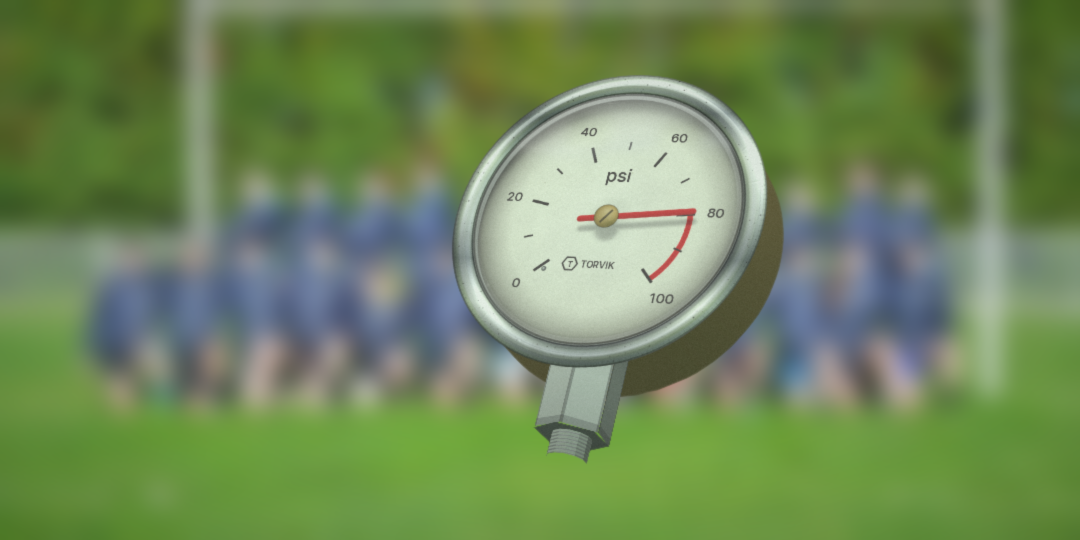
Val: 80
